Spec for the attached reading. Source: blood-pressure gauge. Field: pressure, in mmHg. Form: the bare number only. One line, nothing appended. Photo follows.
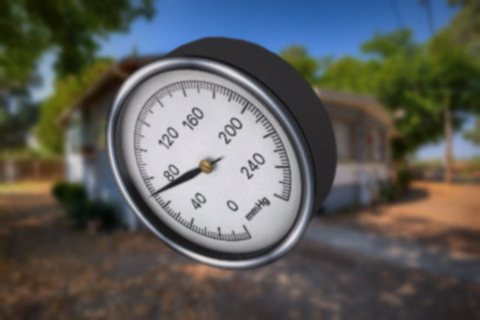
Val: 70
